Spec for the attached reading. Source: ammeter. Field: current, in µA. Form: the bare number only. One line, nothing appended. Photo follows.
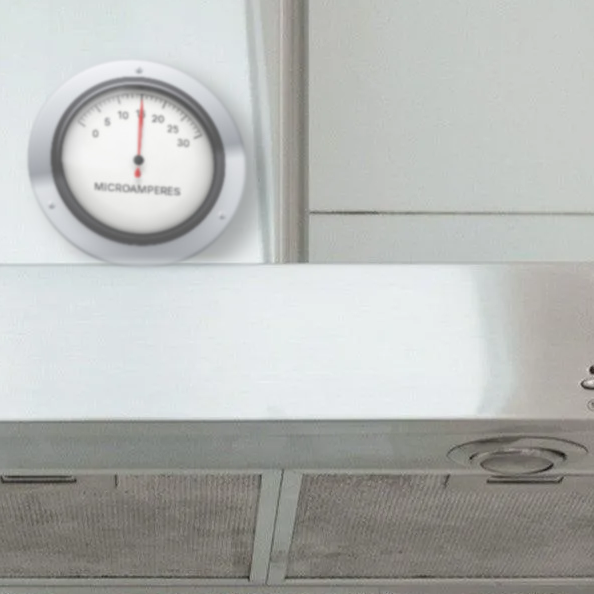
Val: 15
